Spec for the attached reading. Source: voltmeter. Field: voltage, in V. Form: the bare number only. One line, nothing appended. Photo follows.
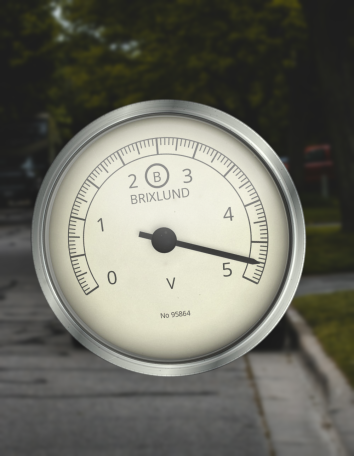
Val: 4.75
